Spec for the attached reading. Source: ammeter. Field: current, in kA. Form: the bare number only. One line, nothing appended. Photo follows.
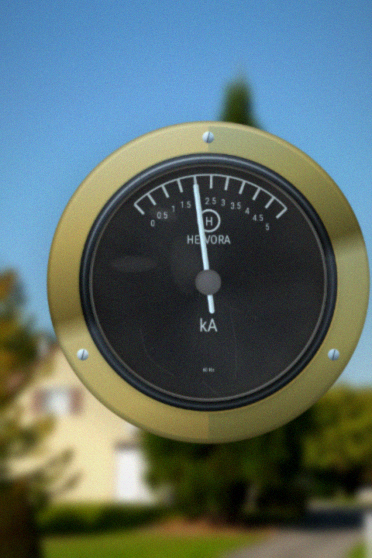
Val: 2
